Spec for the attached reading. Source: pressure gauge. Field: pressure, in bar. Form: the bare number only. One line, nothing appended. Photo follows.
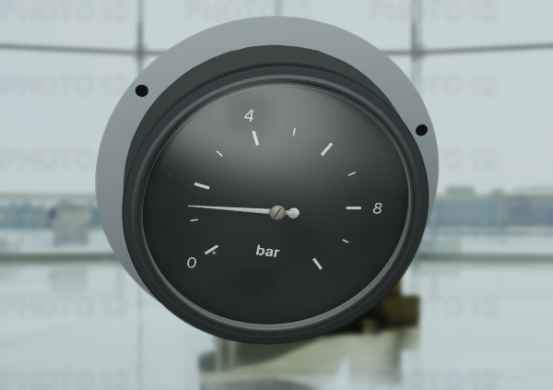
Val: 1.5
